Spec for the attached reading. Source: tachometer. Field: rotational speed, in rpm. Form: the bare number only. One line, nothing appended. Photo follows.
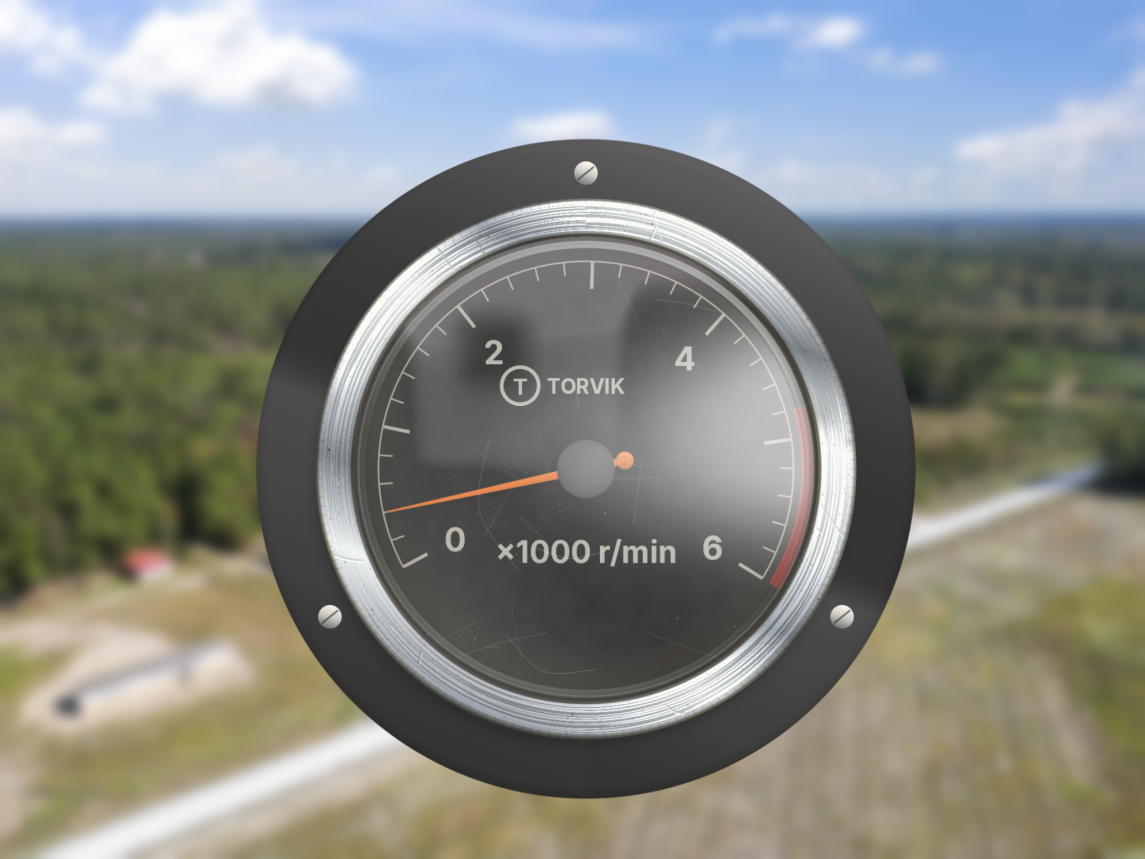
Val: 400
